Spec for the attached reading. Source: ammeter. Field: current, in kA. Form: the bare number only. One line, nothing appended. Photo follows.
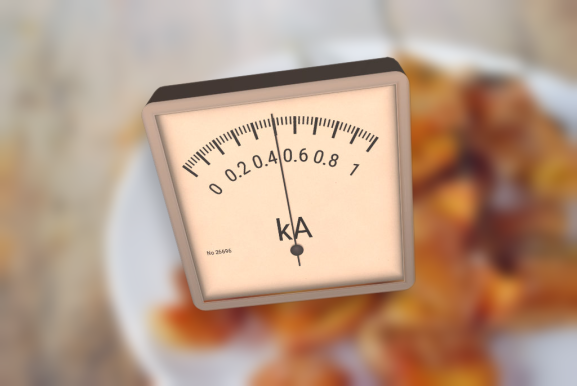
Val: 0.5
